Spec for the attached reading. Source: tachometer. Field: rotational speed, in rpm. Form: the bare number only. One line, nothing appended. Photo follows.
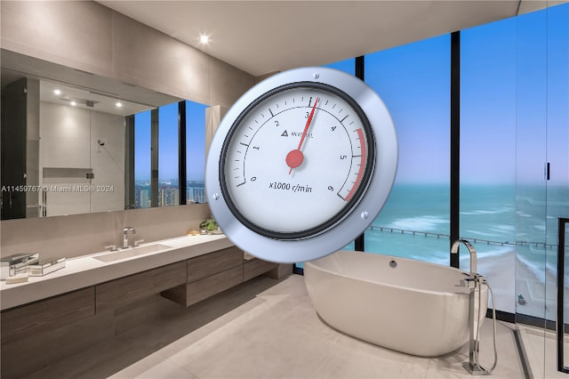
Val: 3200
